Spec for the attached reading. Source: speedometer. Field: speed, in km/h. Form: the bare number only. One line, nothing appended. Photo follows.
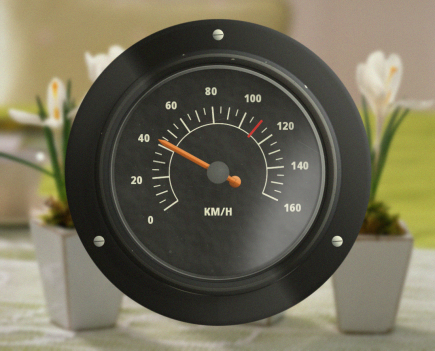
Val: 42.5
